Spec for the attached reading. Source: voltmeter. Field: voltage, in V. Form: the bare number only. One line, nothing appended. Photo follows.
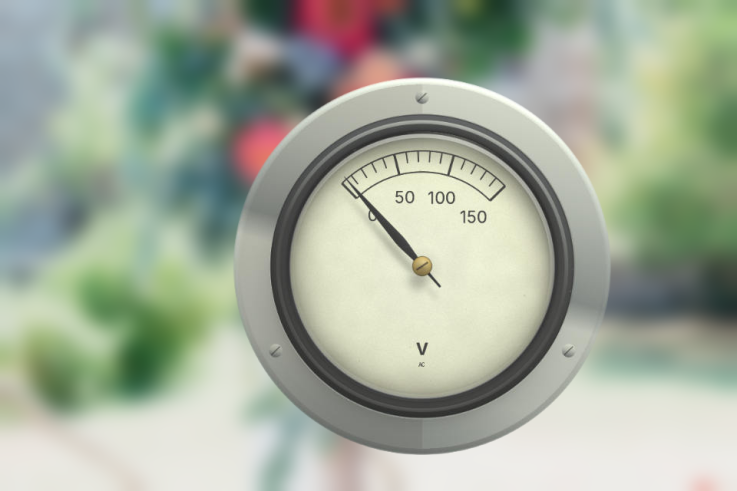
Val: 5
